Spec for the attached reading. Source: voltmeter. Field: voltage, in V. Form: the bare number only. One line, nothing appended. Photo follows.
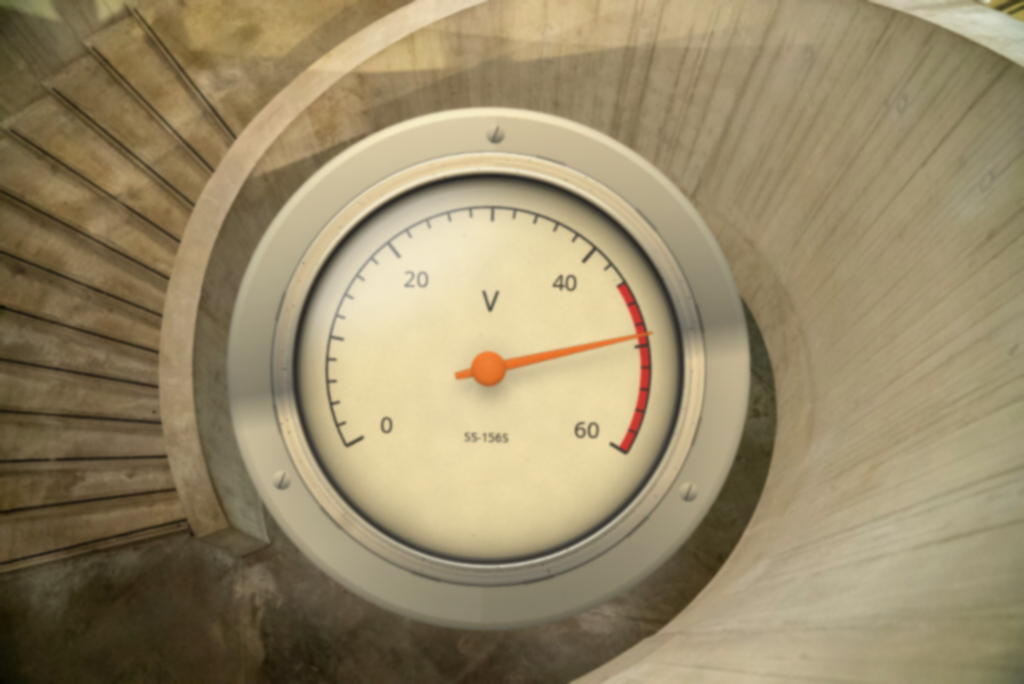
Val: 49
